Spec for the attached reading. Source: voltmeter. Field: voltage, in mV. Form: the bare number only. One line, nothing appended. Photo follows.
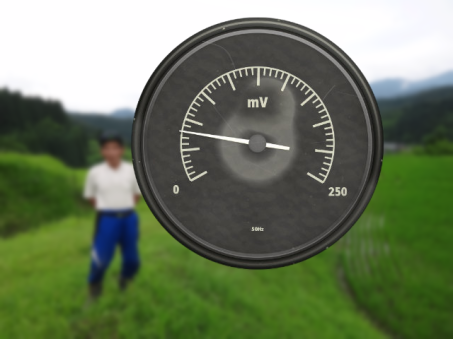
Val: 40
